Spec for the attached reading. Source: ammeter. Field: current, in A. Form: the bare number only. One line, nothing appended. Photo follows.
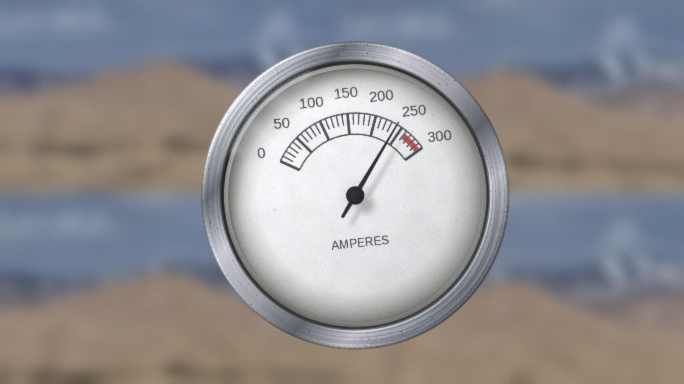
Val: 240
